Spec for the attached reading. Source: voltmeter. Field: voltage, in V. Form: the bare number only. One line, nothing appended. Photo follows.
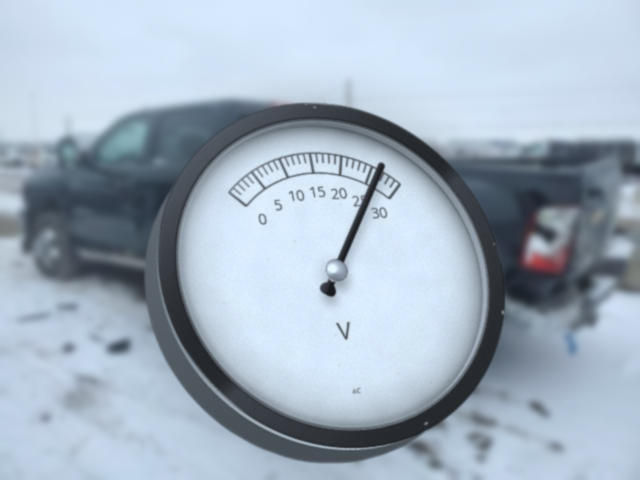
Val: 26
